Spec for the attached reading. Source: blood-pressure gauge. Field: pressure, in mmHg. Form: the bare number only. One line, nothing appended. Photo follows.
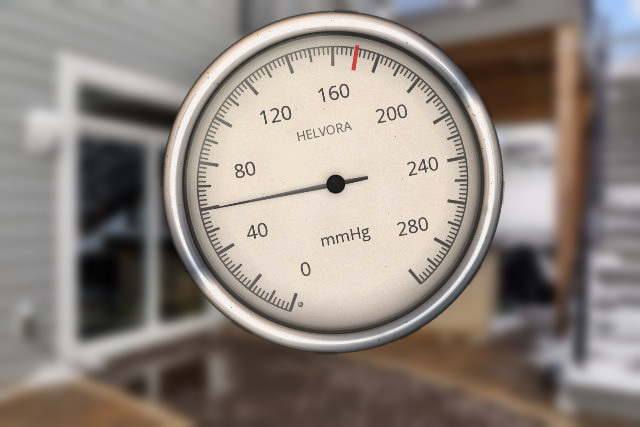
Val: 60
